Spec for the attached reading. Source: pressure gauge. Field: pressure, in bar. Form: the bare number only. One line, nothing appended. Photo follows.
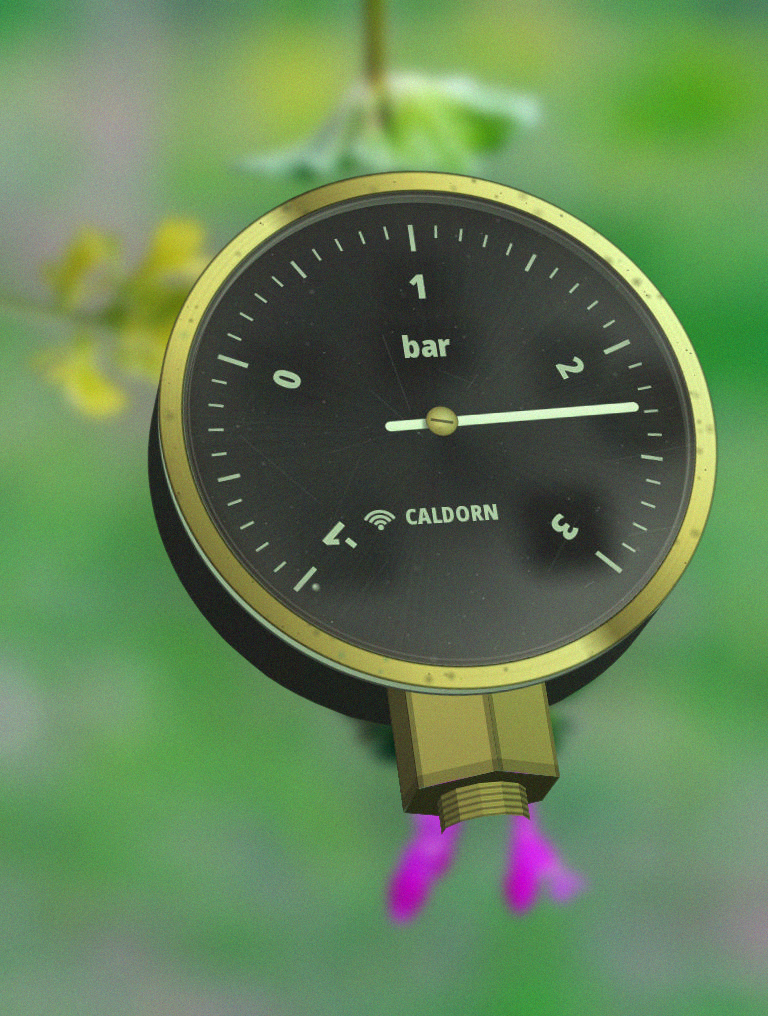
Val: 2.3
